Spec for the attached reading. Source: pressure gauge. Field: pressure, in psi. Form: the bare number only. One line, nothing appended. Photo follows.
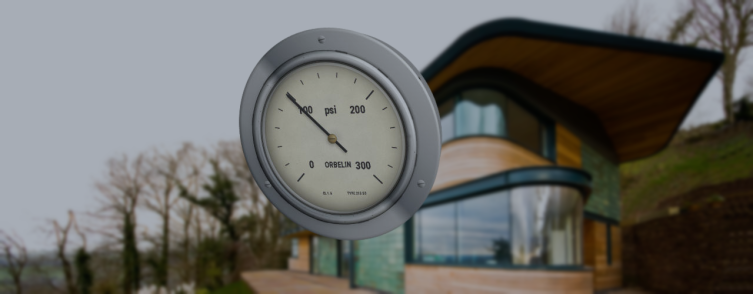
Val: 100
